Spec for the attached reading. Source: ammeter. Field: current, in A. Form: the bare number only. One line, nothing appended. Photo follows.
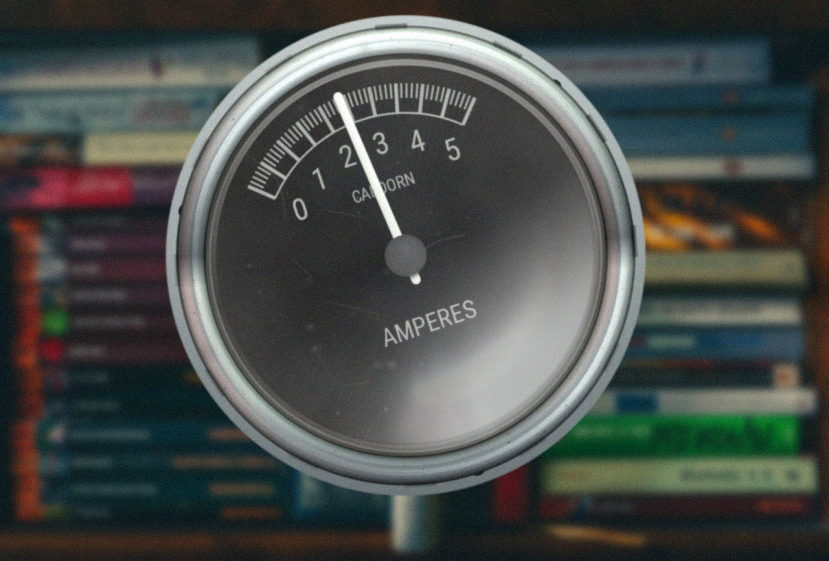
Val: 2.4
